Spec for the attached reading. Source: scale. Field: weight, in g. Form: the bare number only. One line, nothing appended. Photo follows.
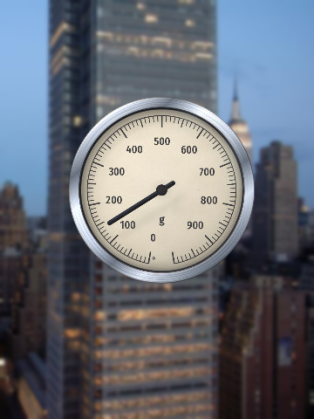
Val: 140
